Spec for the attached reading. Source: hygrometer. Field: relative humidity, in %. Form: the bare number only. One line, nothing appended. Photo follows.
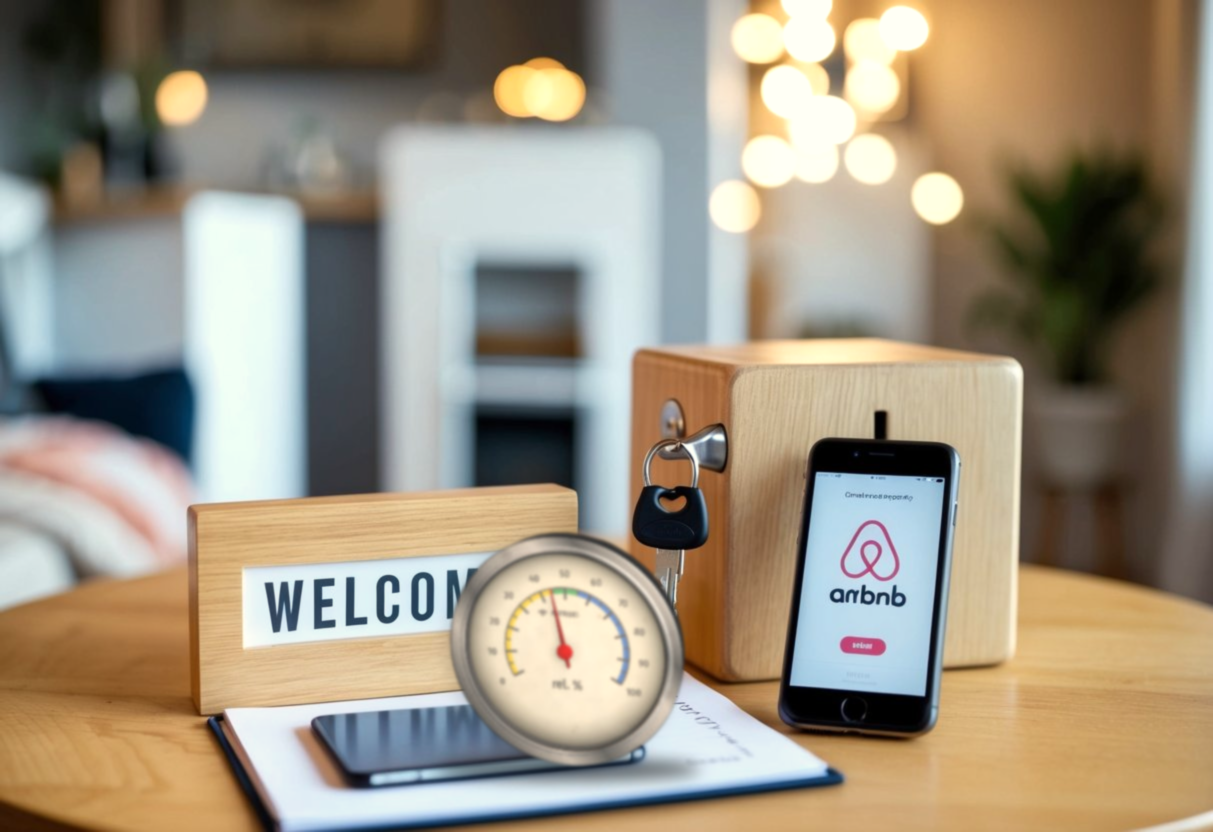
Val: 45
